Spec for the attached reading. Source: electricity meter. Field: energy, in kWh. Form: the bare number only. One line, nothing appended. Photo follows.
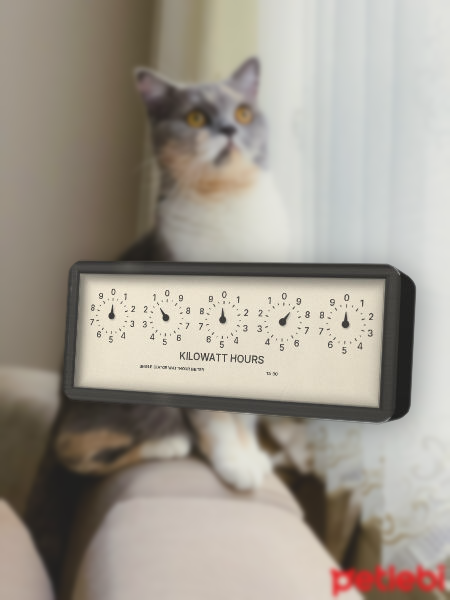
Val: 990
